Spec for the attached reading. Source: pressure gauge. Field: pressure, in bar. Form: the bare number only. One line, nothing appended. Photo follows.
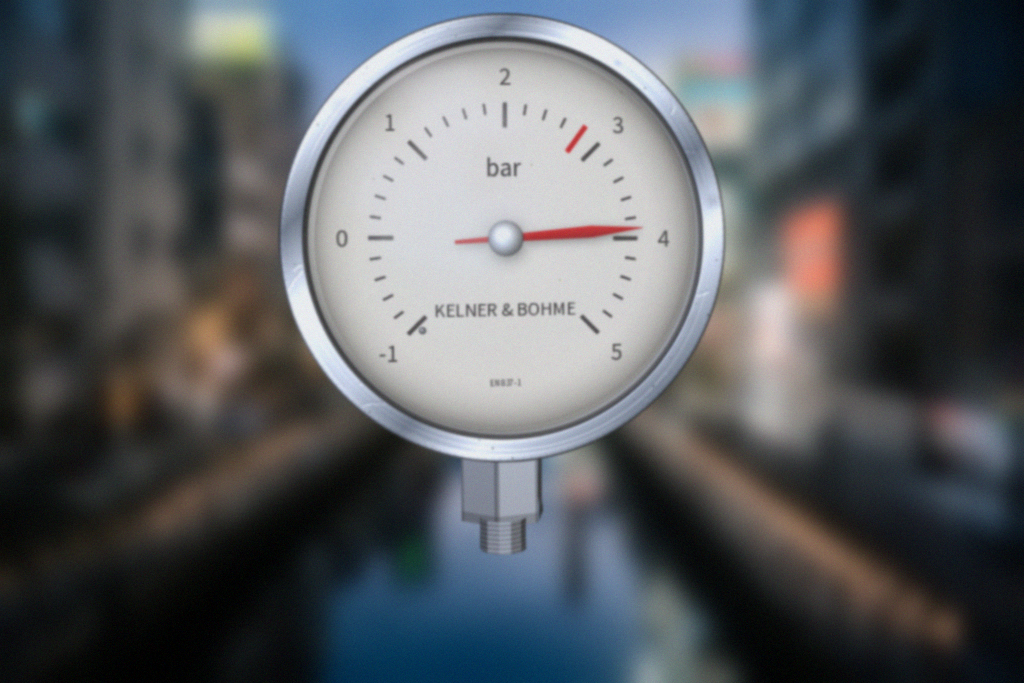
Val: 3.9
